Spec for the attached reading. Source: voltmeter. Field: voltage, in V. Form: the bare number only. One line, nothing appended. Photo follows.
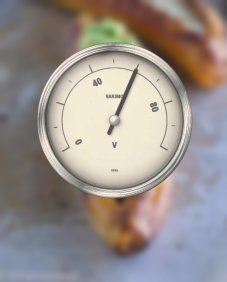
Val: 60
